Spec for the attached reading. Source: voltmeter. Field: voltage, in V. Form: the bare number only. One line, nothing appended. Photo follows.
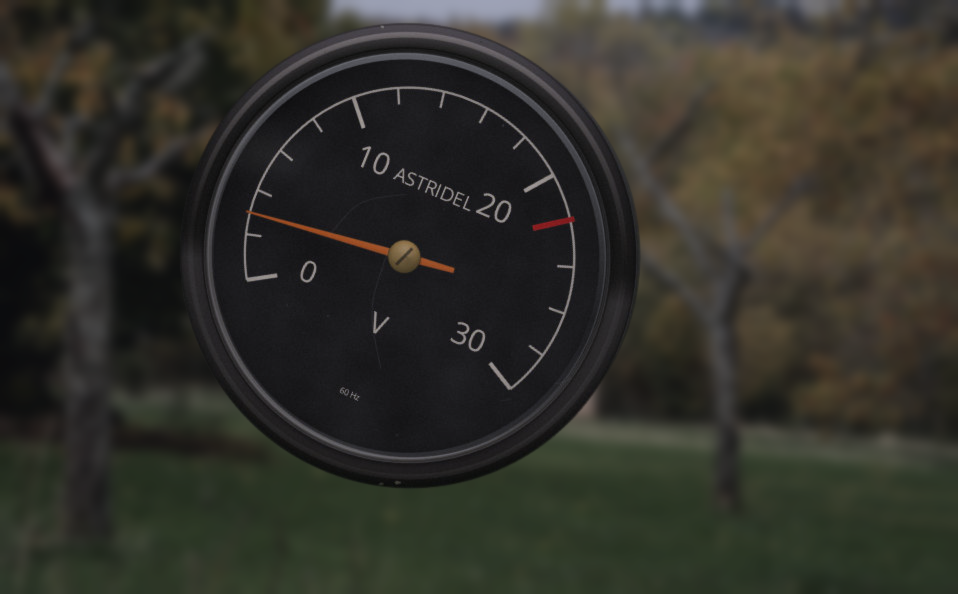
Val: 3
